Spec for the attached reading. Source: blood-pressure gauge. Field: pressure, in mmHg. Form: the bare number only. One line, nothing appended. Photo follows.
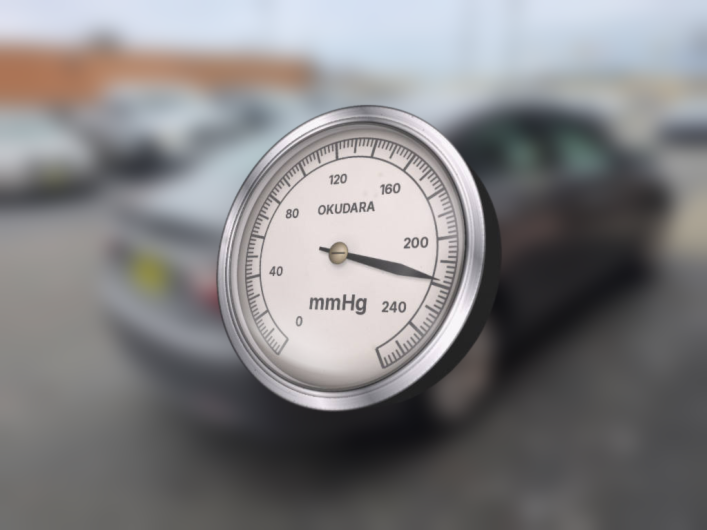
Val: 218
